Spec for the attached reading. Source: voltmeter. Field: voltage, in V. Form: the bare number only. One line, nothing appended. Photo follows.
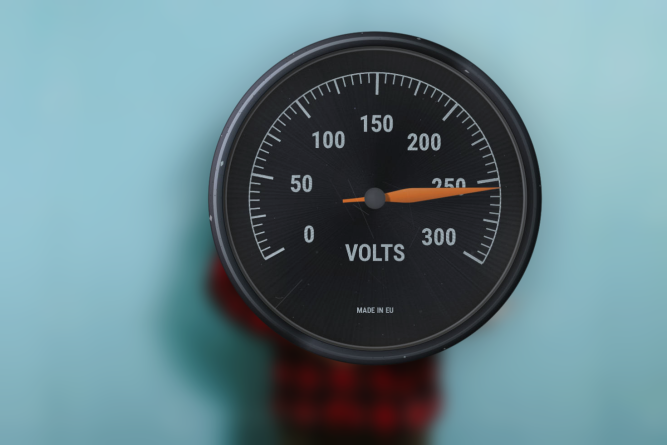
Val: 255
